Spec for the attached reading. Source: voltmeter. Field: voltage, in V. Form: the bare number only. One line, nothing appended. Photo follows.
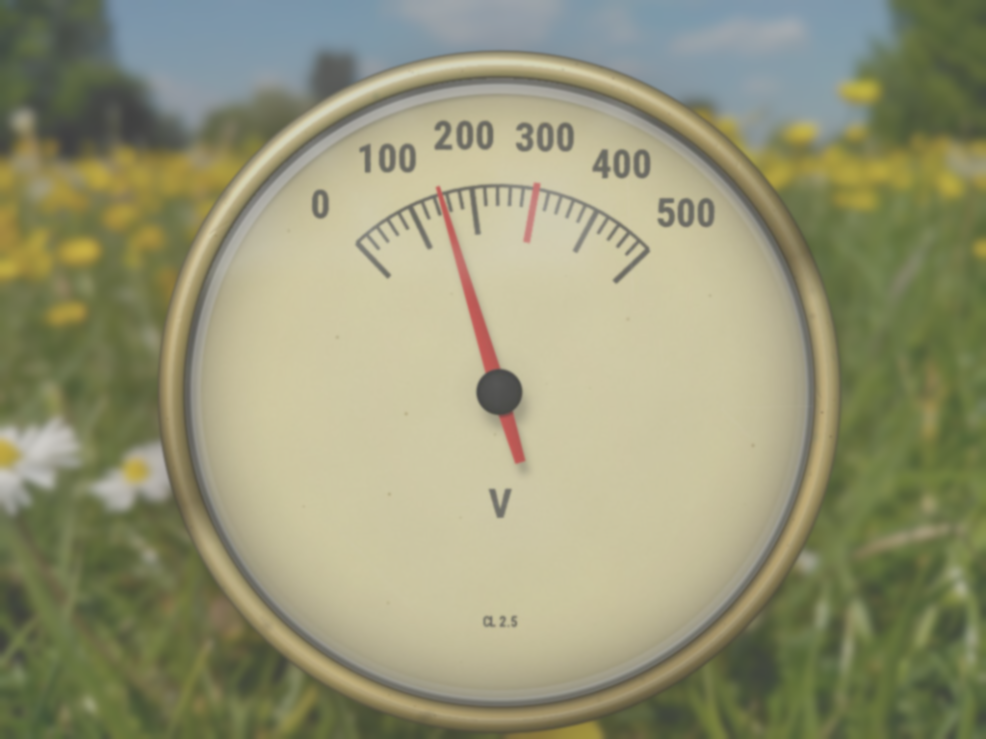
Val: 150
